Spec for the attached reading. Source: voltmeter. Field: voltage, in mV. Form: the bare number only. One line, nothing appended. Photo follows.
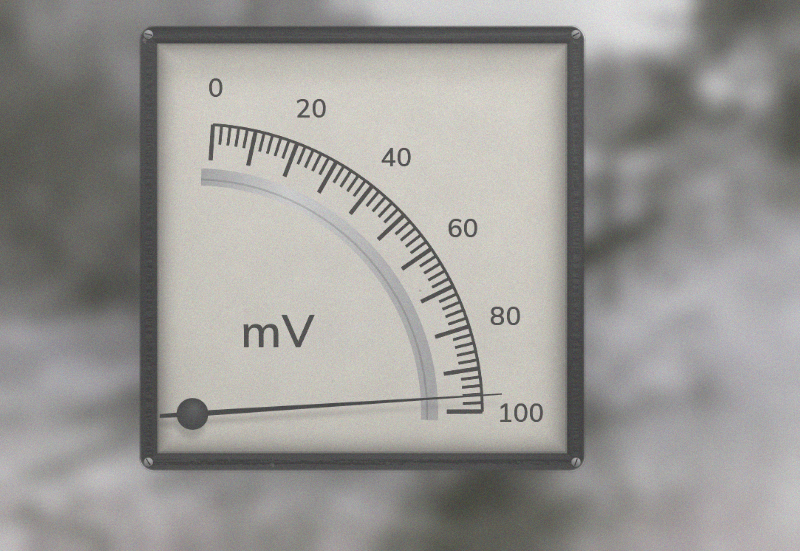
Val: 96
